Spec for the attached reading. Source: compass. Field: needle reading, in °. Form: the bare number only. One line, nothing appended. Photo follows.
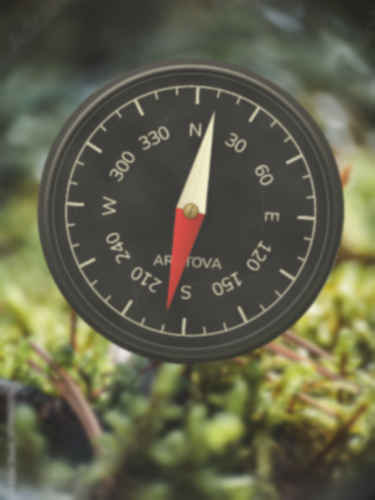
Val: 190
